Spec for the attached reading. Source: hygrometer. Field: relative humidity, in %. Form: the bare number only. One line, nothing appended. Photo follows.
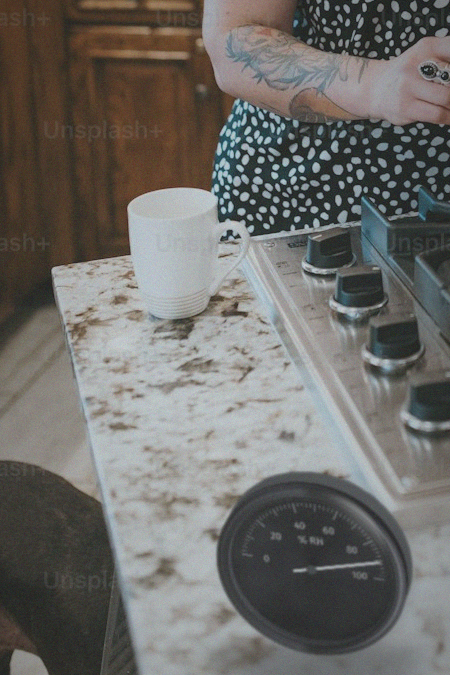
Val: 90
